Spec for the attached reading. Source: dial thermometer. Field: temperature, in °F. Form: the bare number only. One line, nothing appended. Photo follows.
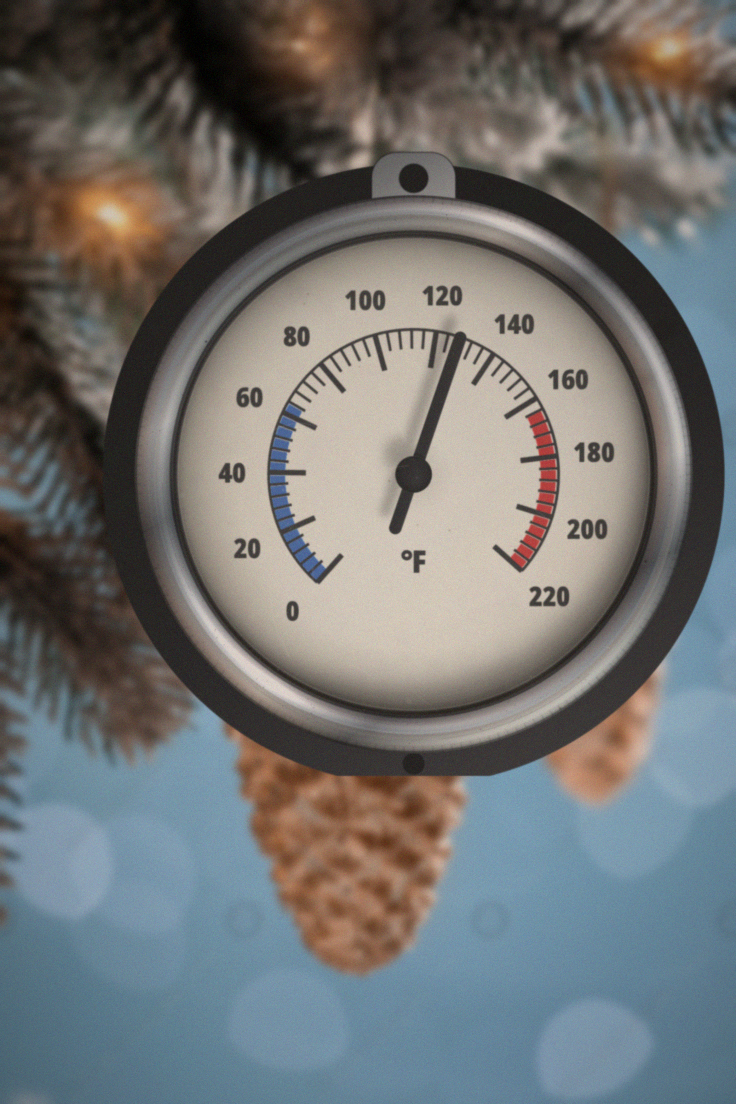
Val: 128
